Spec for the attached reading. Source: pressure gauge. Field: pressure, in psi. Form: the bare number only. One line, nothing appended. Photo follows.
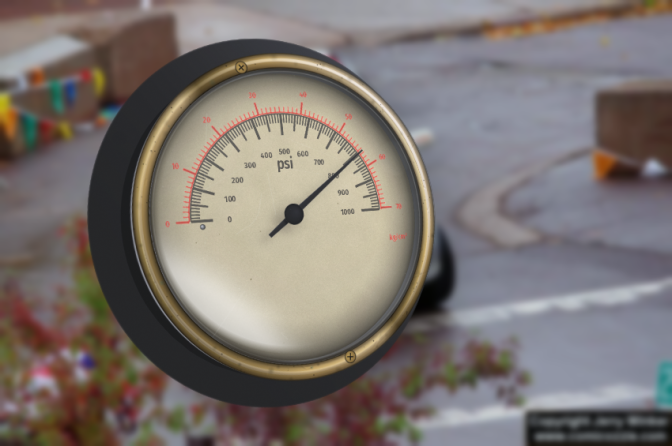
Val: 800
